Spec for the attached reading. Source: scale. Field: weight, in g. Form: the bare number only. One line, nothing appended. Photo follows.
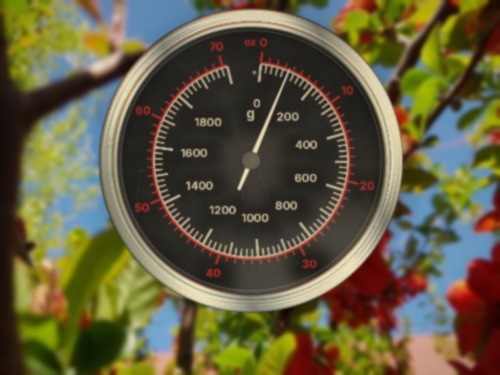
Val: 100
